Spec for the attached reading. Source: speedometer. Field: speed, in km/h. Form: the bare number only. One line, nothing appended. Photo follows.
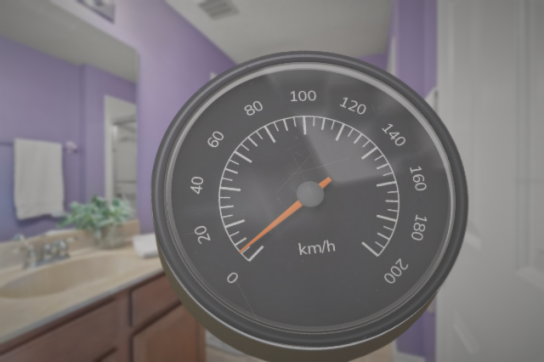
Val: 5
